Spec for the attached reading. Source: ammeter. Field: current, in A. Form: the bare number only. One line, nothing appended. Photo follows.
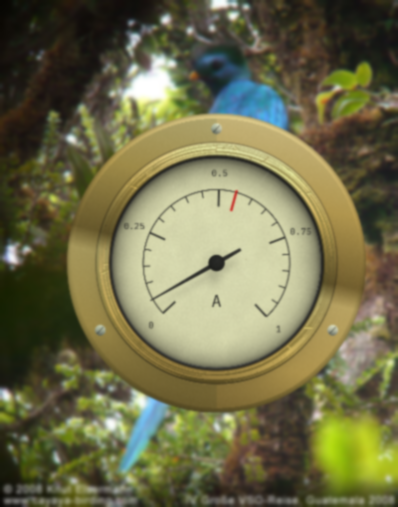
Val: 0.05
